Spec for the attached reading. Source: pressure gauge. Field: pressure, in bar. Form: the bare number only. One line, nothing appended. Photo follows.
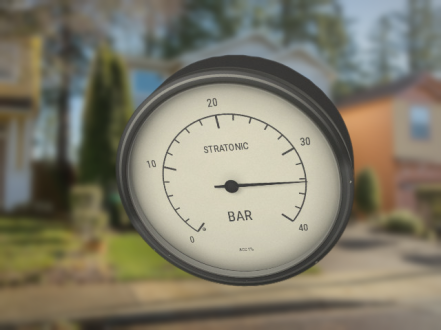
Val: 34
